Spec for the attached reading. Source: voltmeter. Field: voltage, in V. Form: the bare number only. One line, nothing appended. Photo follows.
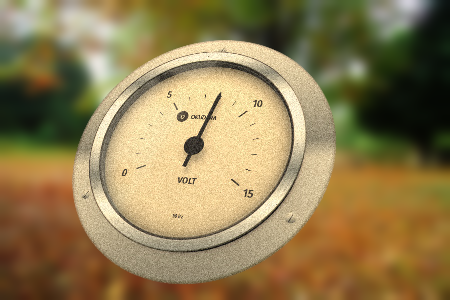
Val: 8
